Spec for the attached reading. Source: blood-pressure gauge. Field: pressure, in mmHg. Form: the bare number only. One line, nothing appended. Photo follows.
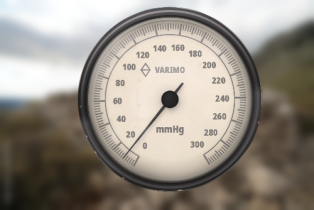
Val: 10
